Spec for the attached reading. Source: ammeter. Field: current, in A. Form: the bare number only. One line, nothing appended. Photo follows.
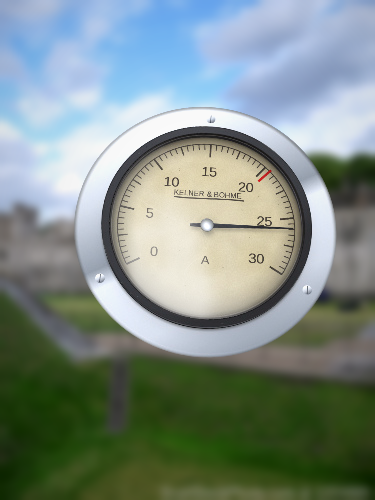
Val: 26
